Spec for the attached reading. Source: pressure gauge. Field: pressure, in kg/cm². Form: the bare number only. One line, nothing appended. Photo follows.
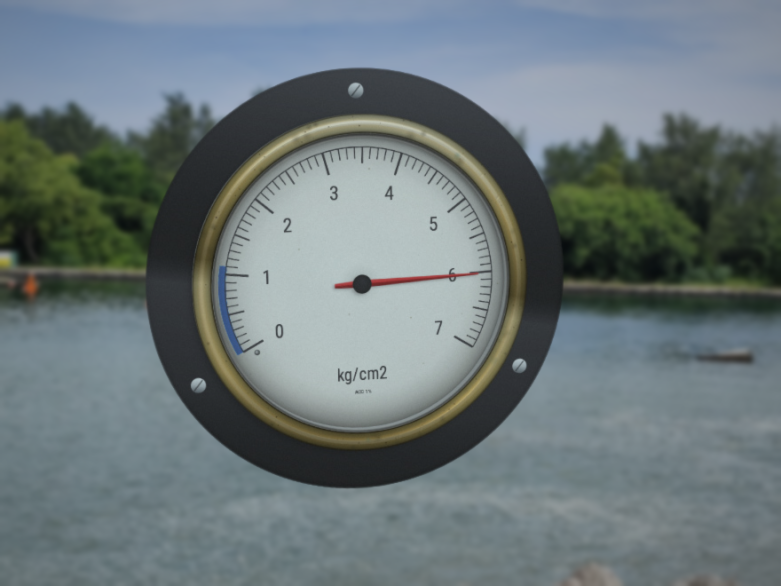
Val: 6
